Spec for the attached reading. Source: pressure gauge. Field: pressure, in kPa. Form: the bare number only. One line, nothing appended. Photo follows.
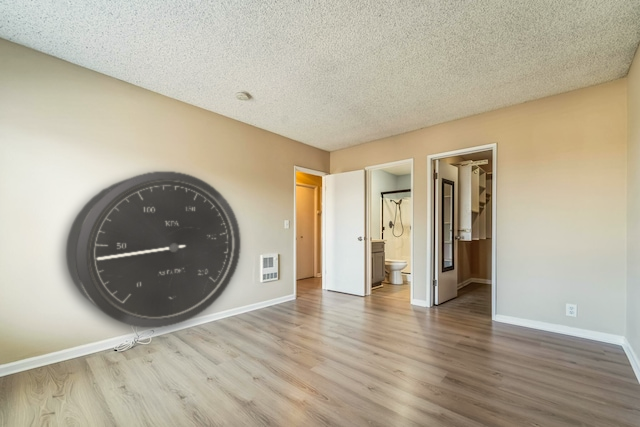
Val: 40
